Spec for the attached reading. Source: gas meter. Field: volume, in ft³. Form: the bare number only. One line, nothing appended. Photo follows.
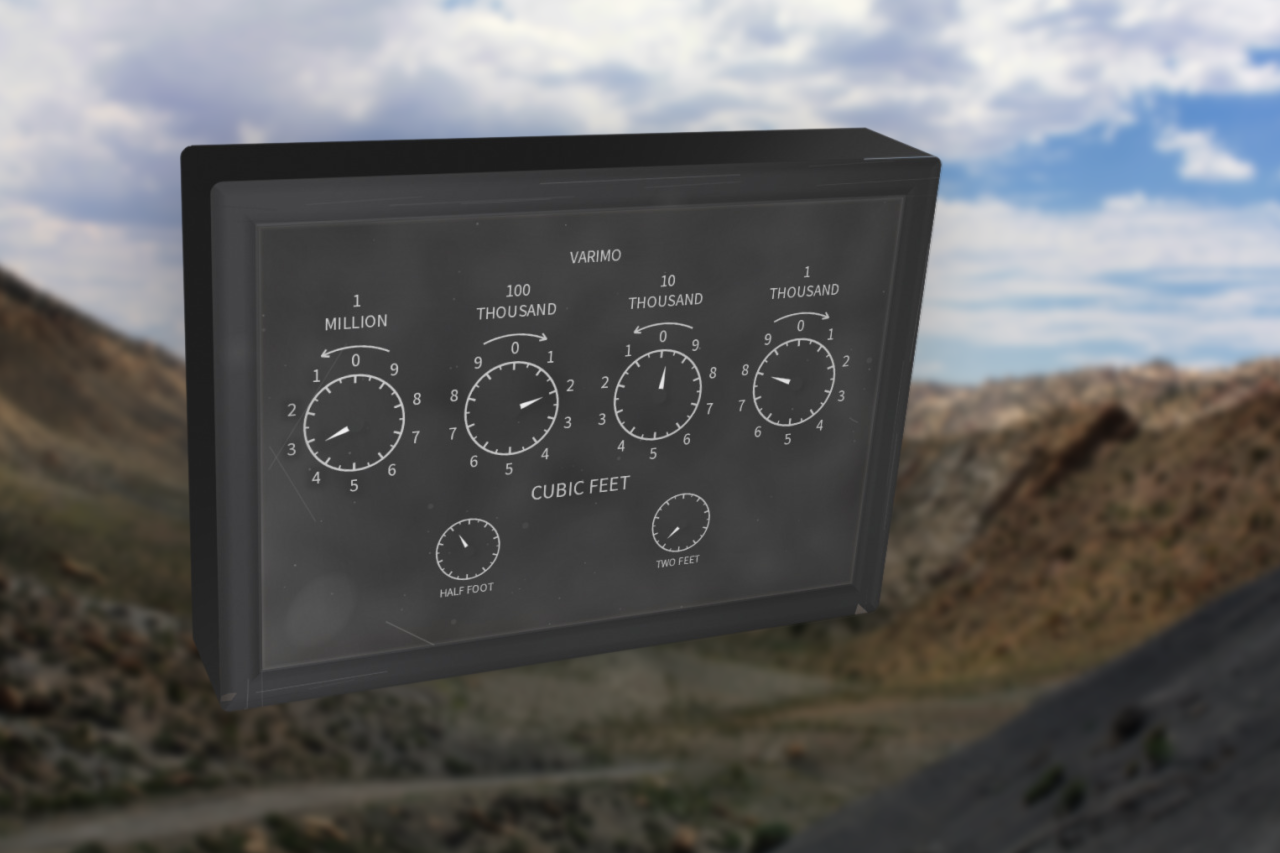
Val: 319800
